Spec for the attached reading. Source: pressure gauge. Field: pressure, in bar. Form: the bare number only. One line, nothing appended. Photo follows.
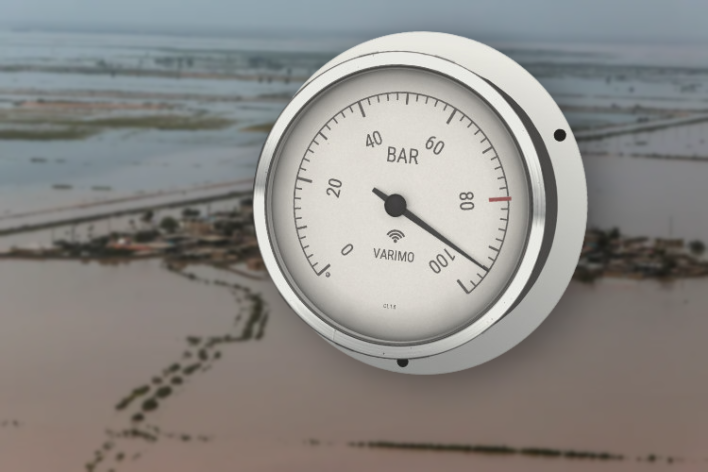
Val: 94
